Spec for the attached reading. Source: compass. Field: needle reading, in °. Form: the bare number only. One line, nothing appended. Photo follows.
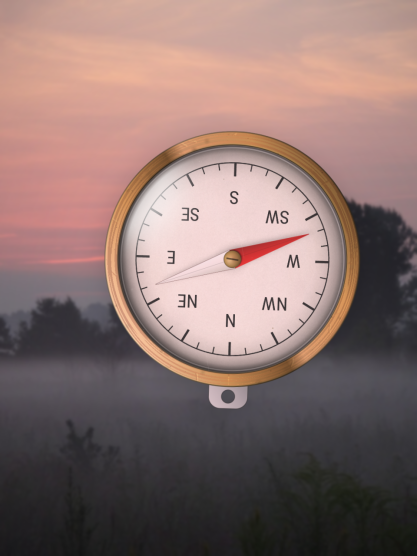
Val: 250
